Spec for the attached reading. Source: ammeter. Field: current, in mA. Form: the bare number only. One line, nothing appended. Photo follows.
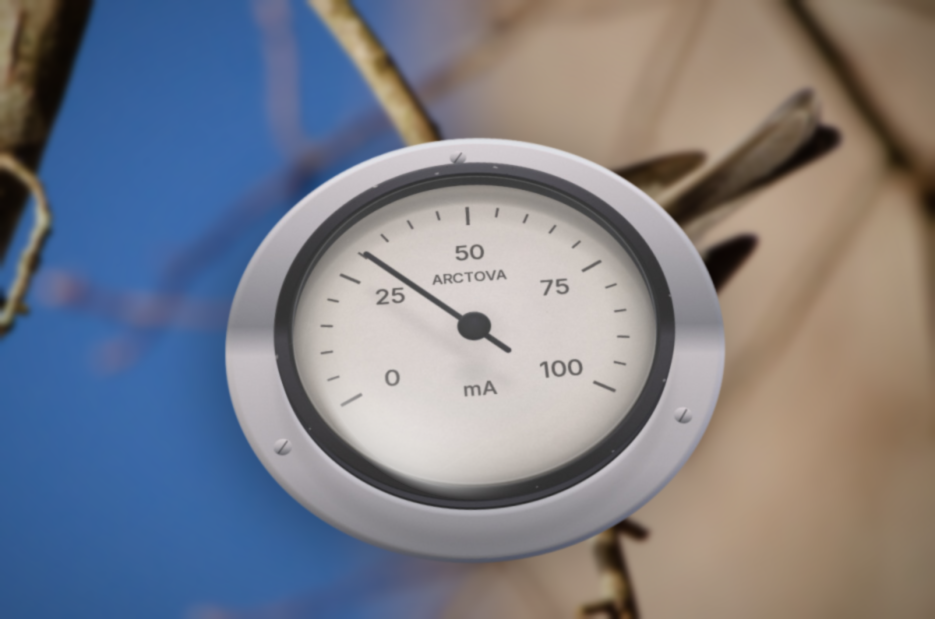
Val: 30
